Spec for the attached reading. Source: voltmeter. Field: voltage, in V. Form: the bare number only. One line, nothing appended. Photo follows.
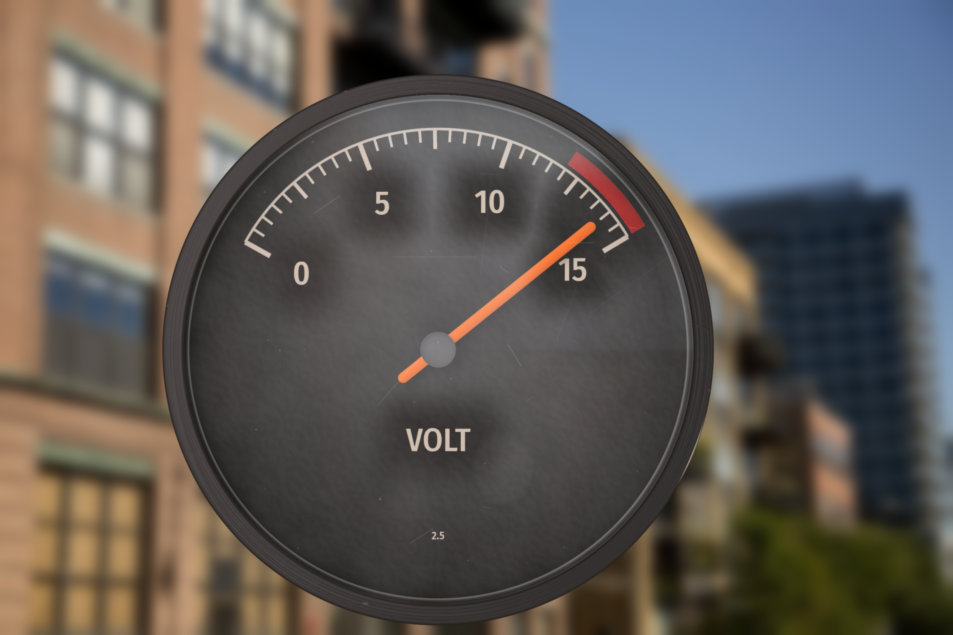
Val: 14
